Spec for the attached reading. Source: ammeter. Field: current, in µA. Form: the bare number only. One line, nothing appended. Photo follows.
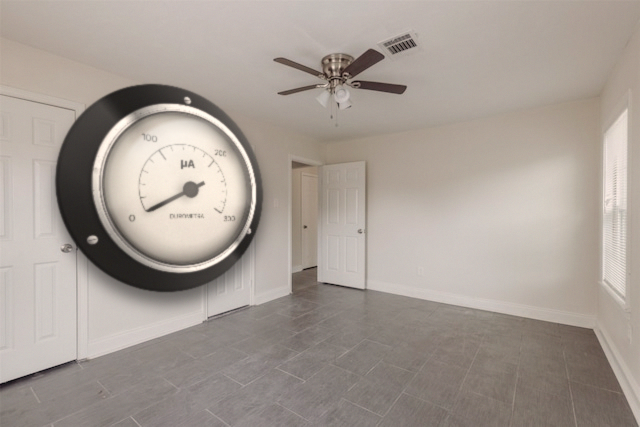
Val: 0
